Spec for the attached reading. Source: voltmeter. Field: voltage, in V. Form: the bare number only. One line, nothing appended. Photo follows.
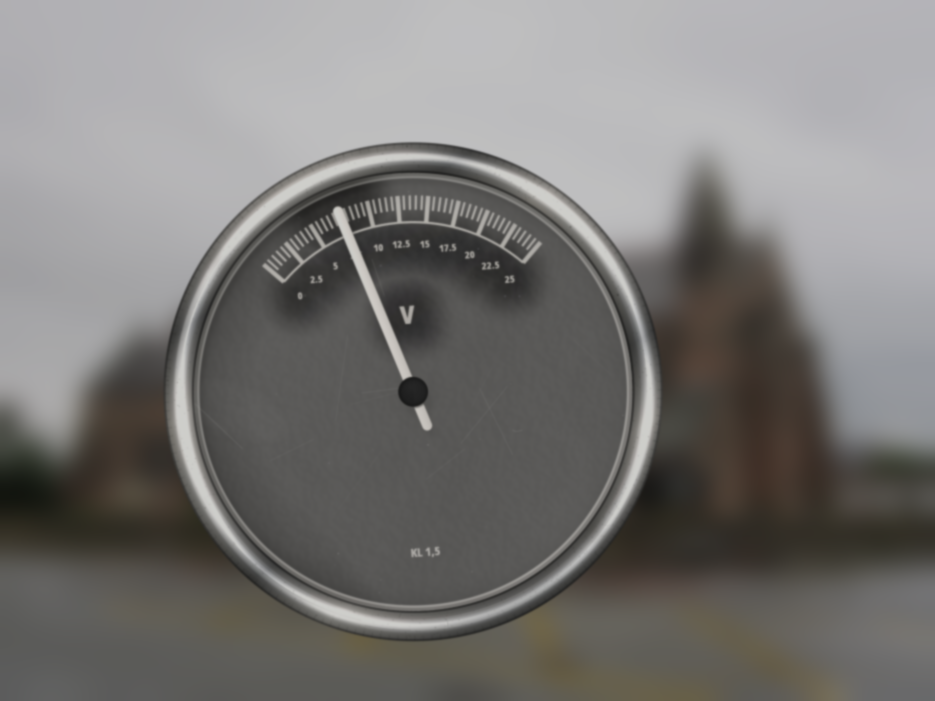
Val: 7.5
